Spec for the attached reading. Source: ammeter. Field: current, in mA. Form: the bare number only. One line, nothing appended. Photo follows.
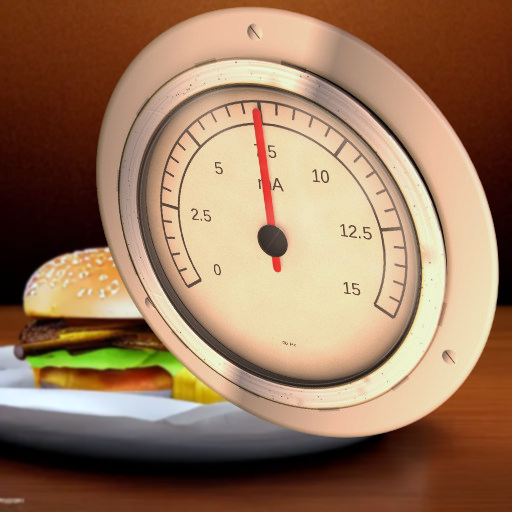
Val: 7.5
